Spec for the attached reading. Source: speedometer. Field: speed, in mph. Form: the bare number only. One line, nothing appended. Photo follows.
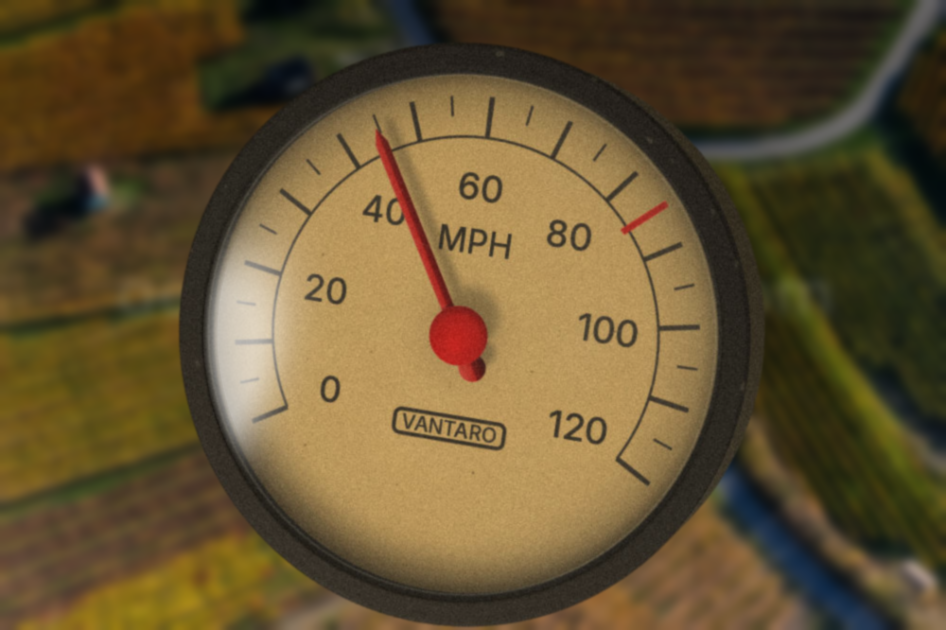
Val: 45
